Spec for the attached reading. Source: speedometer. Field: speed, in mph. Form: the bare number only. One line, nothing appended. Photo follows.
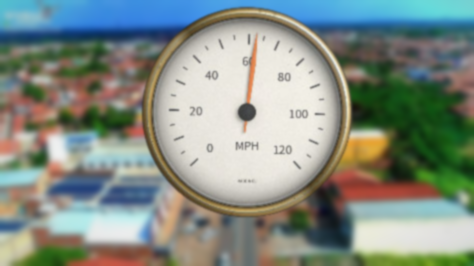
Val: 62.5
